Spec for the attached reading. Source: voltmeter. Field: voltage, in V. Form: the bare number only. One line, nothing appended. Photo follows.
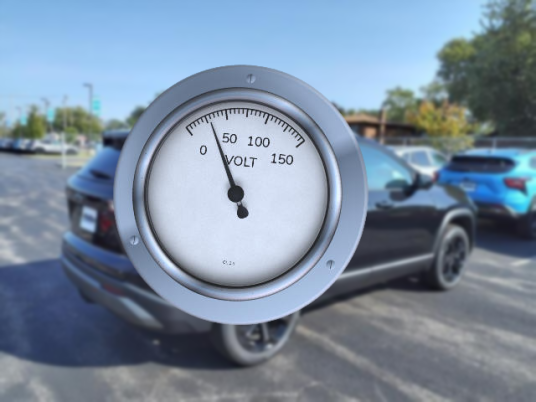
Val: 30
